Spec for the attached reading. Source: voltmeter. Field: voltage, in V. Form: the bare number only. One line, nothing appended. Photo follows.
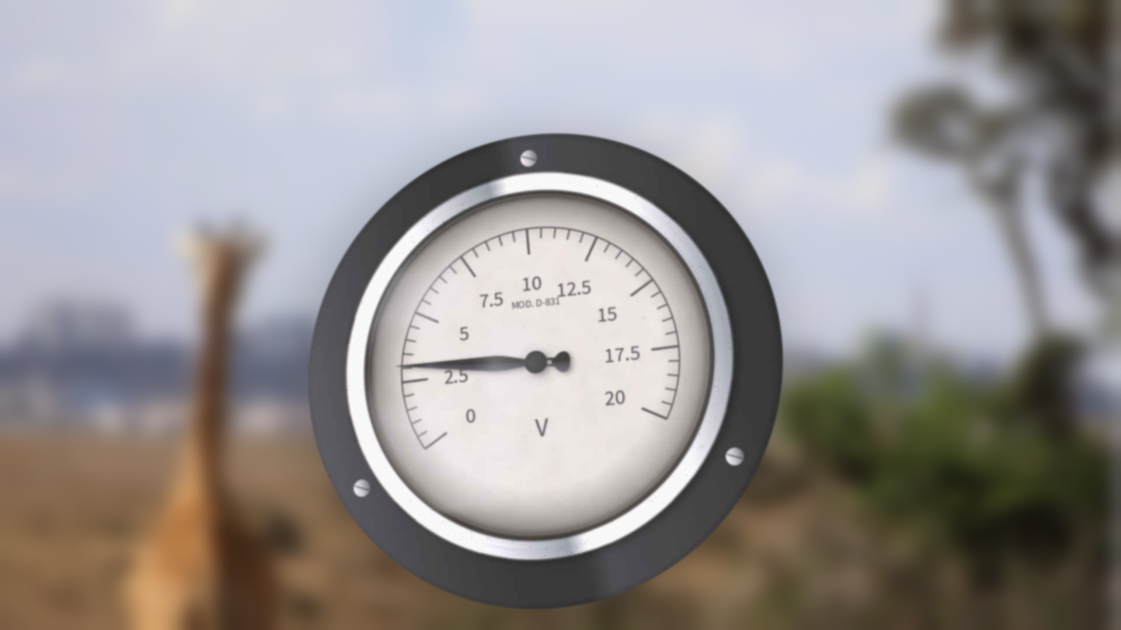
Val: 3
